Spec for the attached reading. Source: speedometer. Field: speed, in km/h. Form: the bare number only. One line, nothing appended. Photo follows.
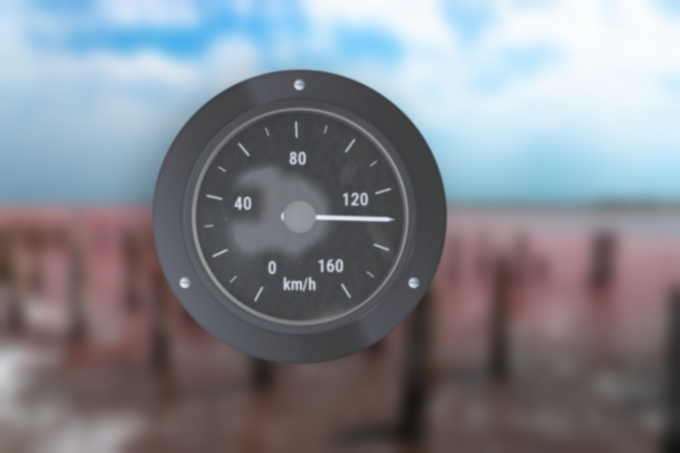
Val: 130
